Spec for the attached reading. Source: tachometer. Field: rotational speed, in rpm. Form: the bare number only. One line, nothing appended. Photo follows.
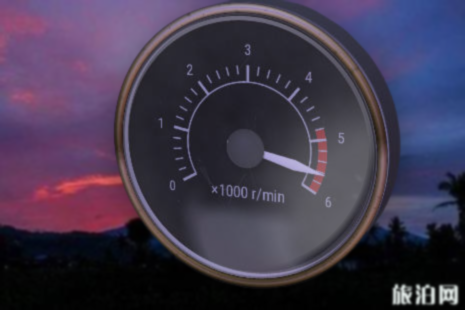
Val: 5600
